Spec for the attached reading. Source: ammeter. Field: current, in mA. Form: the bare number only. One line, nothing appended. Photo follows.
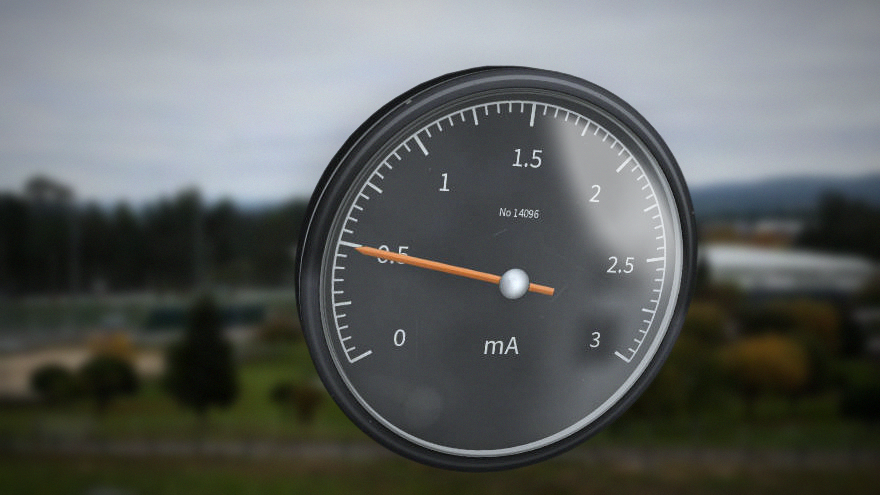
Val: 0.5
